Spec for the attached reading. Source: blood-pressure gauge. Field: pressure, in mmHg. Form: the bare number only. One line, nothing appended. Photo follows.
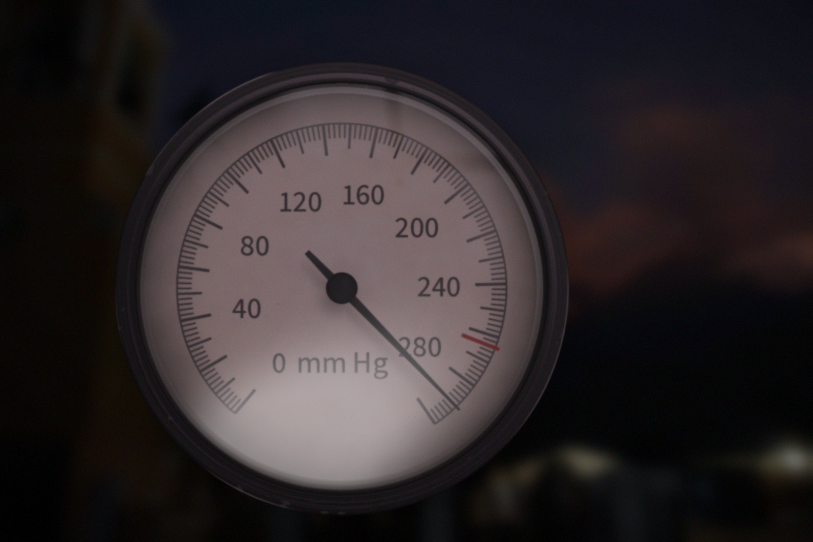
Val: 290
